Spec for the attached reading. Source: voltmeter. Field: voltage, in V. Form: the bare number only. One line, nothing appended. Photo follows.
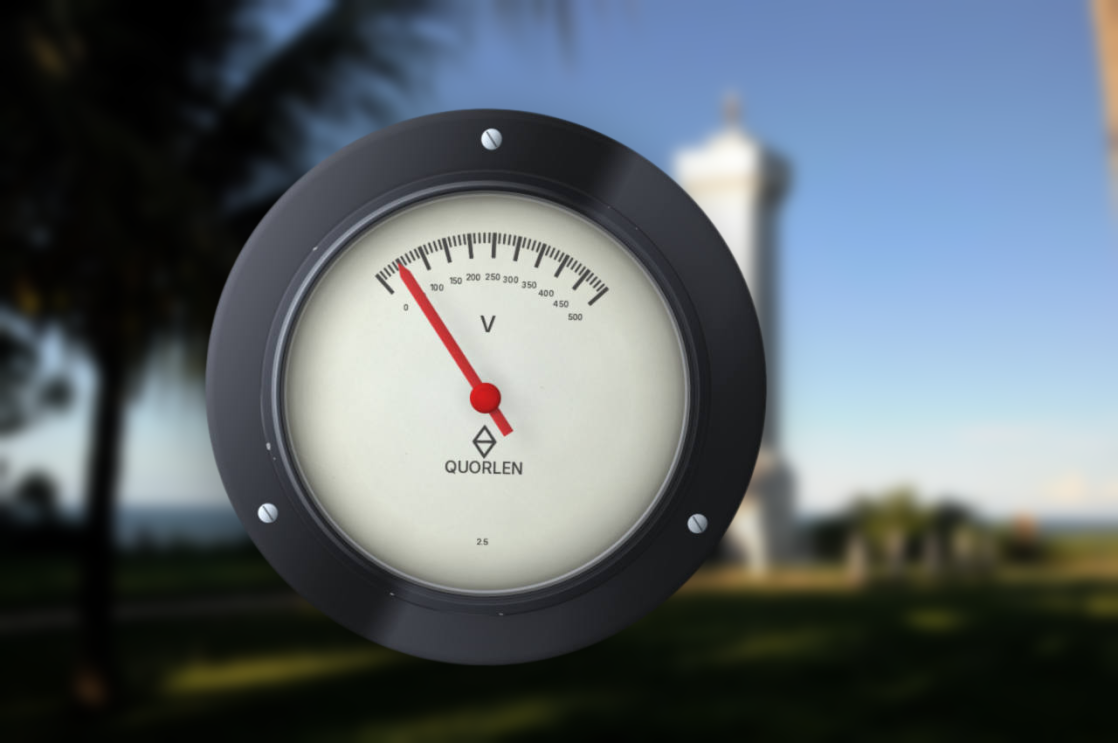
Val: 50
